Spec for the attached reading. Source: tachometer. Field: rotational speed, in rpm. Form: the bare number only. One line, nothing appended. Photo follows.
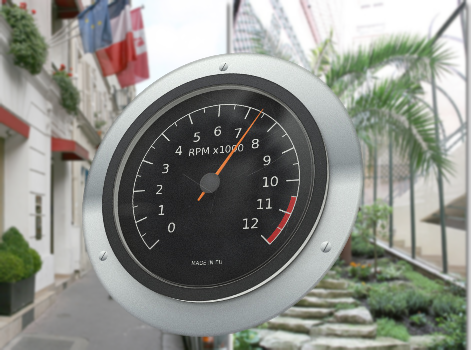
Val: 7500
